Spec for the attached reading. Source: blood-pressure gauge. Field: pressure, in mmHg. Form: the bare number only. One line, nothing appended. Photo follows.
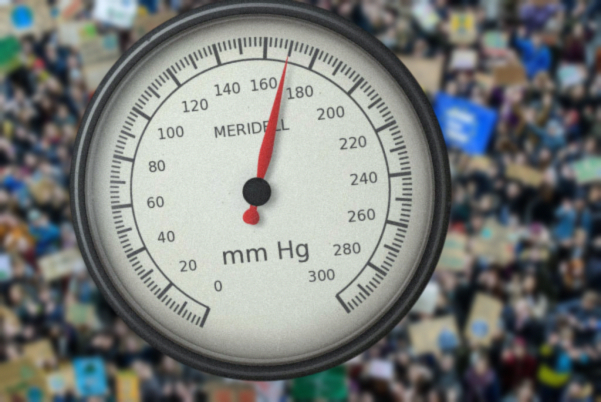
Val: 170
